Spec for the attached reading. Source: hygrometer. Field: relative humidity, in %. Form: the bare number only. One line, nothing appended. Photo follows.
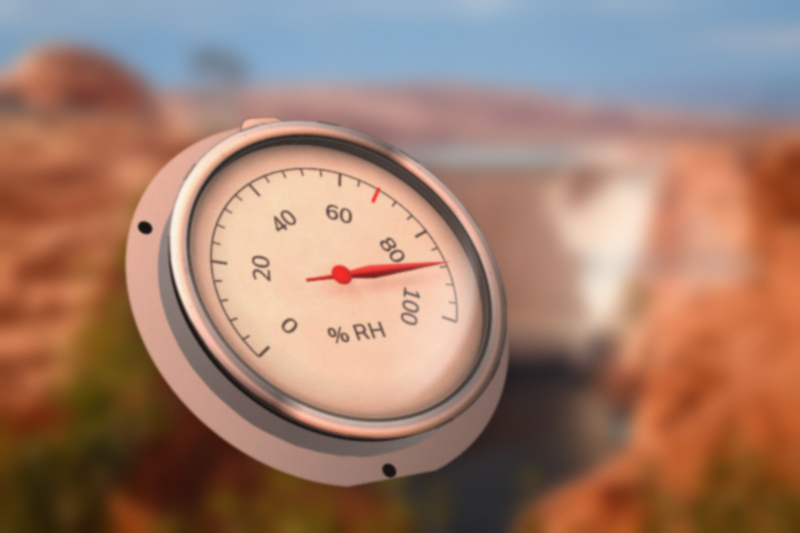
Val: 88
